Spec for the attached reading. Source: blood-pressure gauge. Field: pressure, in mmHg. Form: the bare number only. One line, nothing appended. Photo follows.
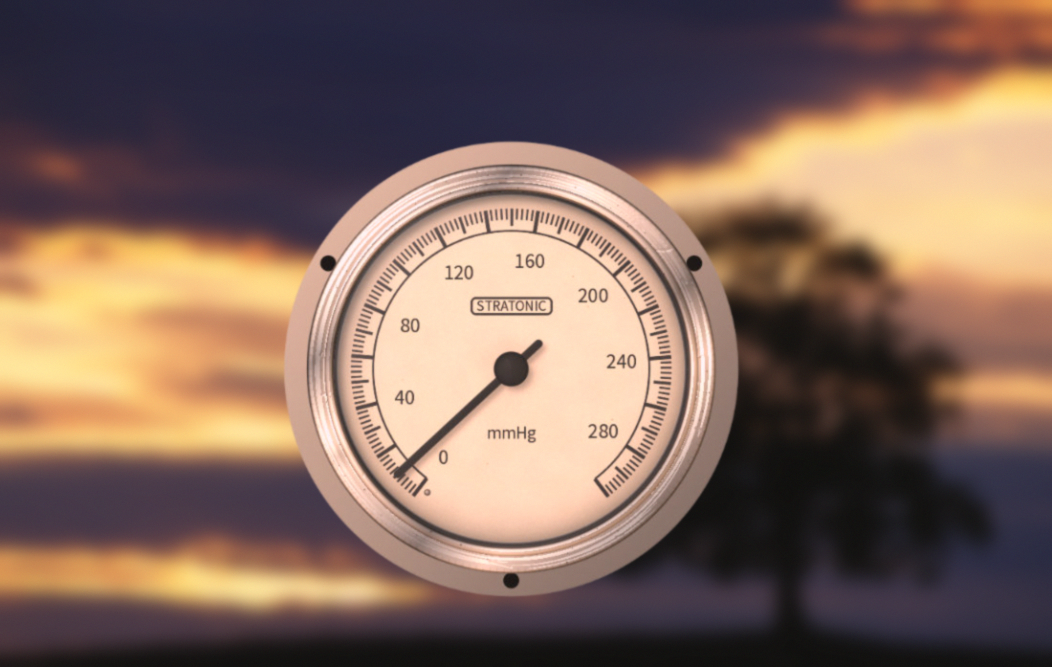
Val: 10
